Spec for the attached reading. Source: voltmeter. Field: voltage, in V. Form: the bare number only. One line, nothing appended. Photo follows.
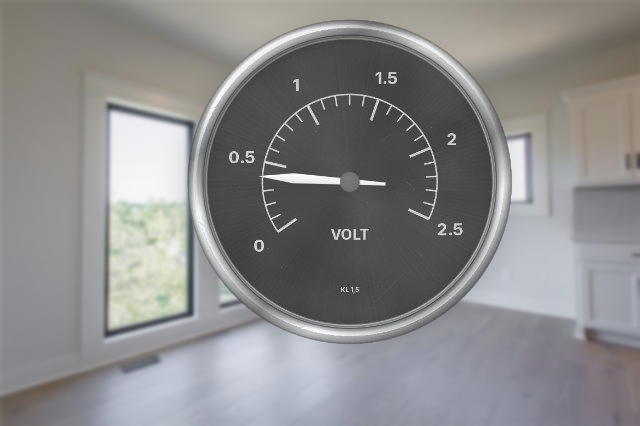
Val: 0.4
